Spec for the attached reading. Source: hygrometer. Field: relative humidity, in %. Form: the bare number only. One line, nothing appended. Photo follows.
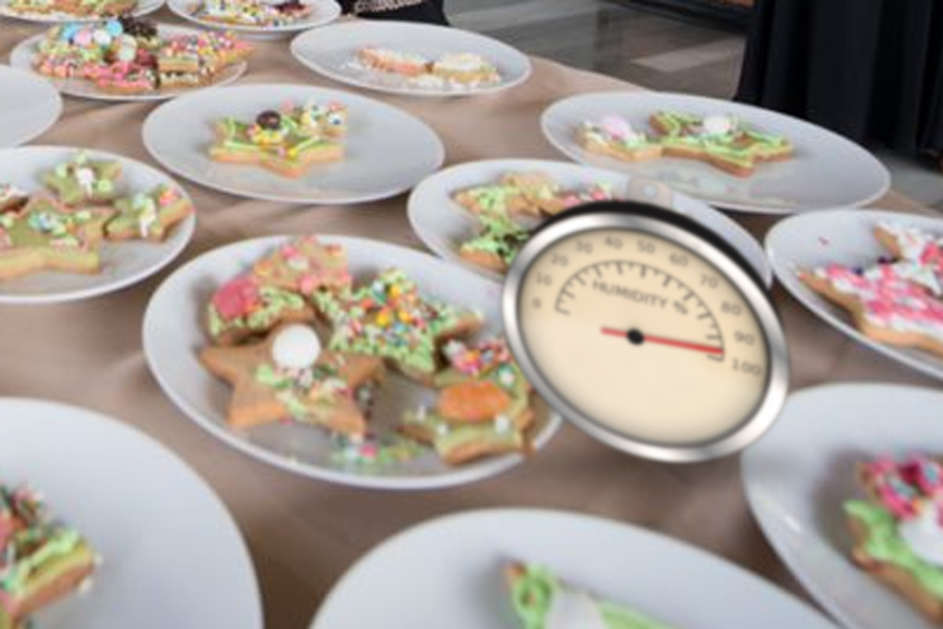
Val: 95
